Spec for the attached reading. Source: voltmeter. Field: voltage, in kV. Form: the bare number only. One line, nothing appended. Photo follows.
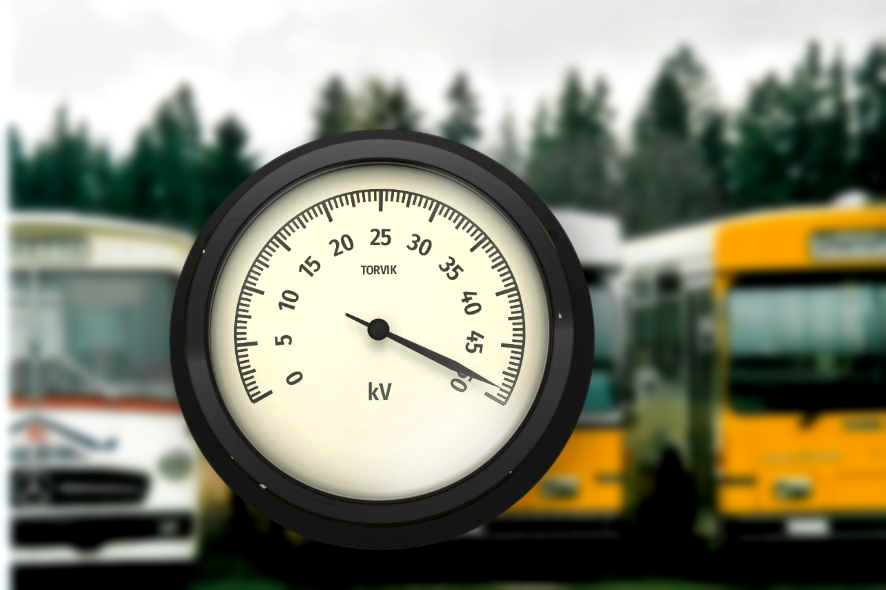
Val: 49
